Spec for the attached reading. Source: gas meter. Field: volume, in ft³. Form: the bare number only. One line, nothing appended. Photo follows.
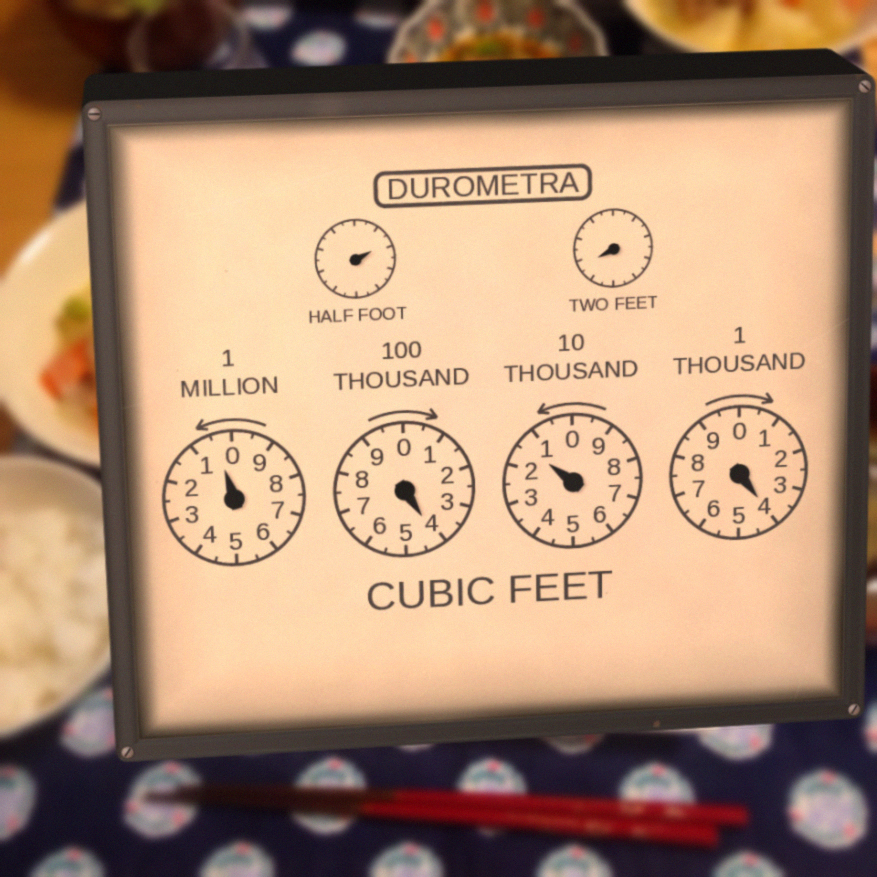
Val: 41400
